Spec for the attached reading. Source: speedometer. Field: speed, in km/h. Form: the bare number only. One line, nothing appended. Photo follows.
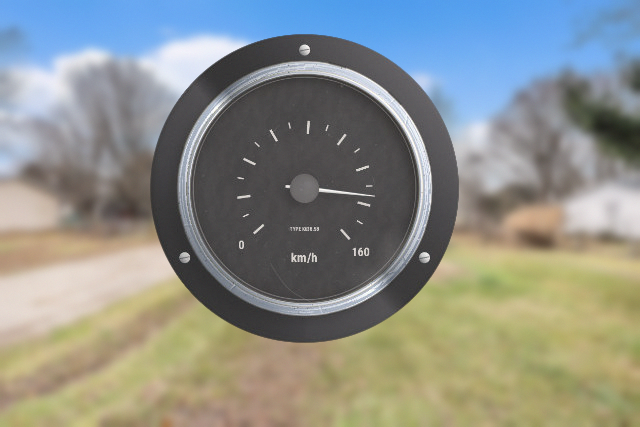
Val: 135
